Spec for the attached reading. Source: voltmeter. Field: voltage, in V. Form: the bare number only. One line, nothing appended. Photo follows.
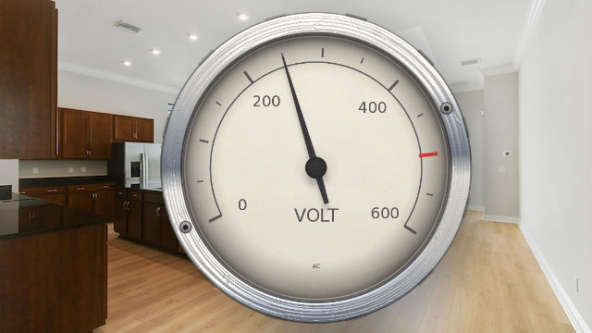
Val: 250
